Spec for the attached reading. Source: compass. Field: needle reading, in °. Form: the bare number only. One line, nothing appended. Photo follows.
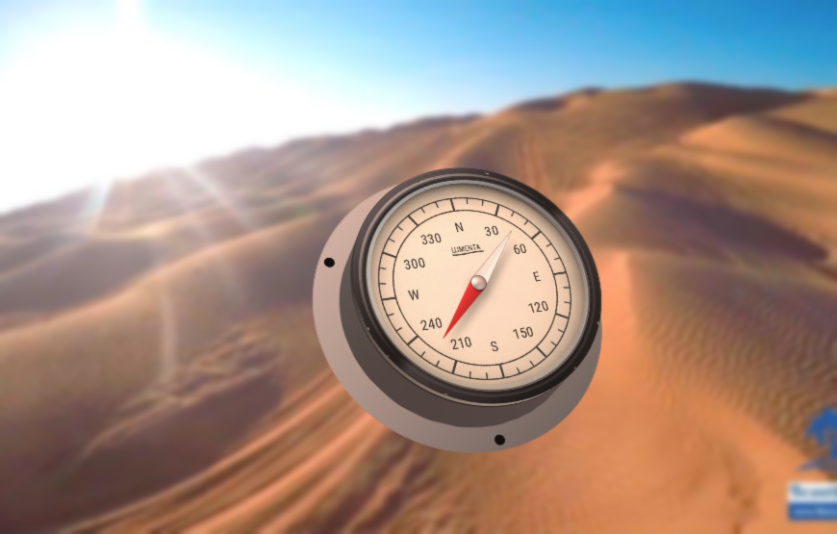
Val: 225
